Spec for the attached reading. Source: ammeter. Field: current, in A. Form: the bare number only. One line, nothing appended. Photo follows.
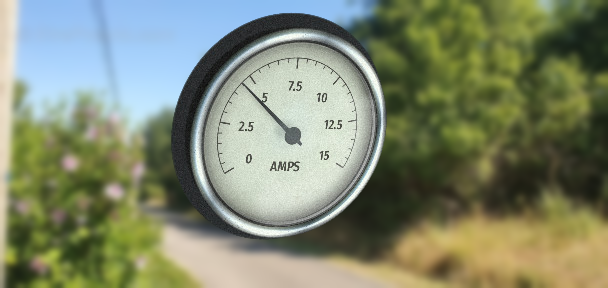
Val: 4.5
